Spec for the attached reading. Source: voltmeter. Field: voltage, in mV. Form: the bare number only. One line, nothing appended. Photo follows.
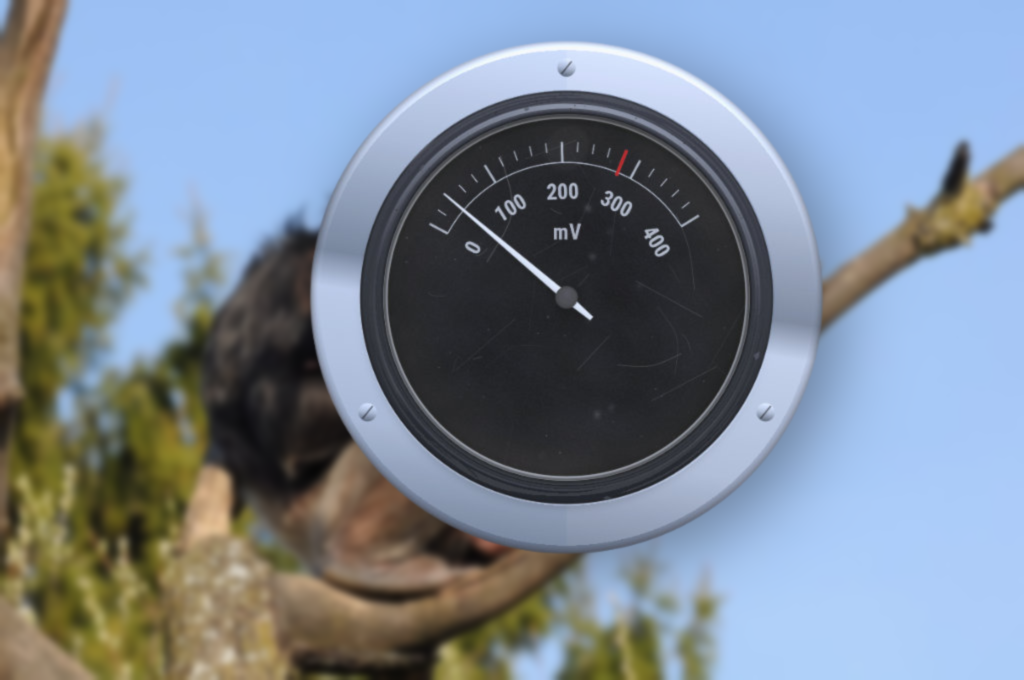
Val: 40
